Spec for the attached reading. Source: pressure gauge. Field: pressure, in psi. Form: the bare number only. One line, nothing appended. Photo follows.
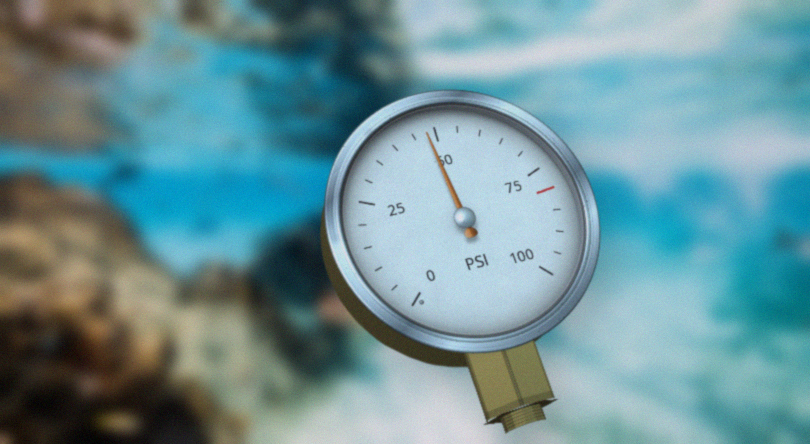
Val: 47.5
